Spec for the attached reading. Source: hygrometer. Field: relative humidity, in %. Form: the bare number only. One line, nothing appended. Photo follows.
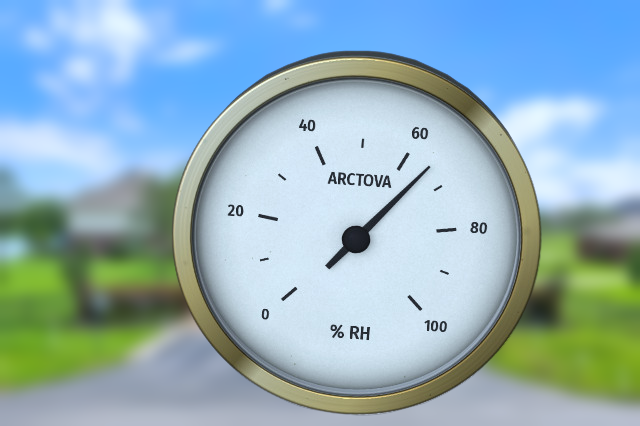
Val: 65
